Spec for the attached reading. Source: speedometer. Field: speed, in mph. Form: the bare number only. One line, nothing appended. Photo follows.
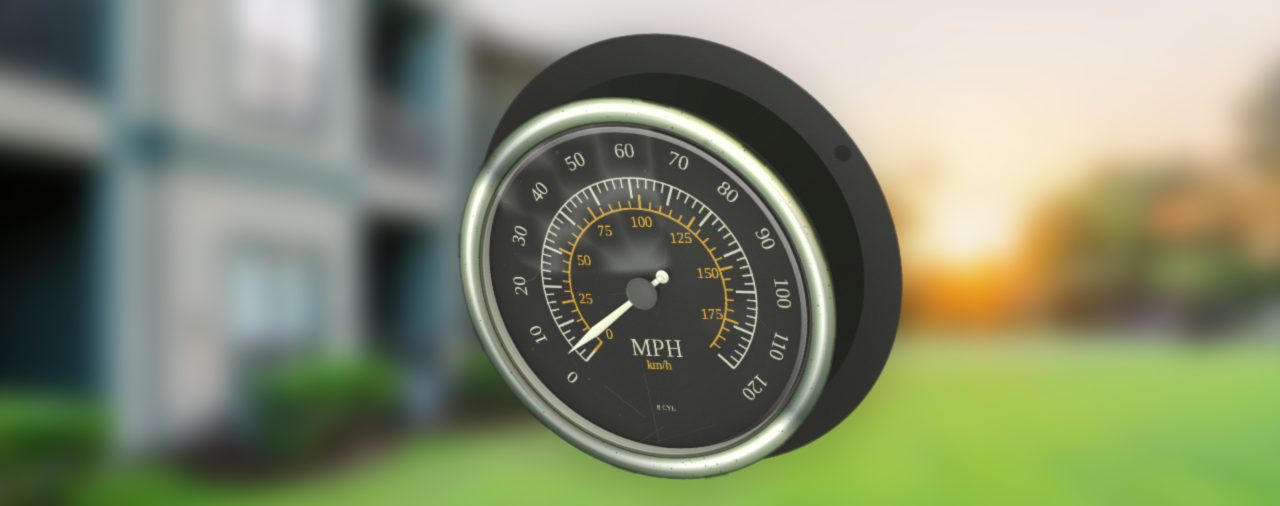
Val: 4
